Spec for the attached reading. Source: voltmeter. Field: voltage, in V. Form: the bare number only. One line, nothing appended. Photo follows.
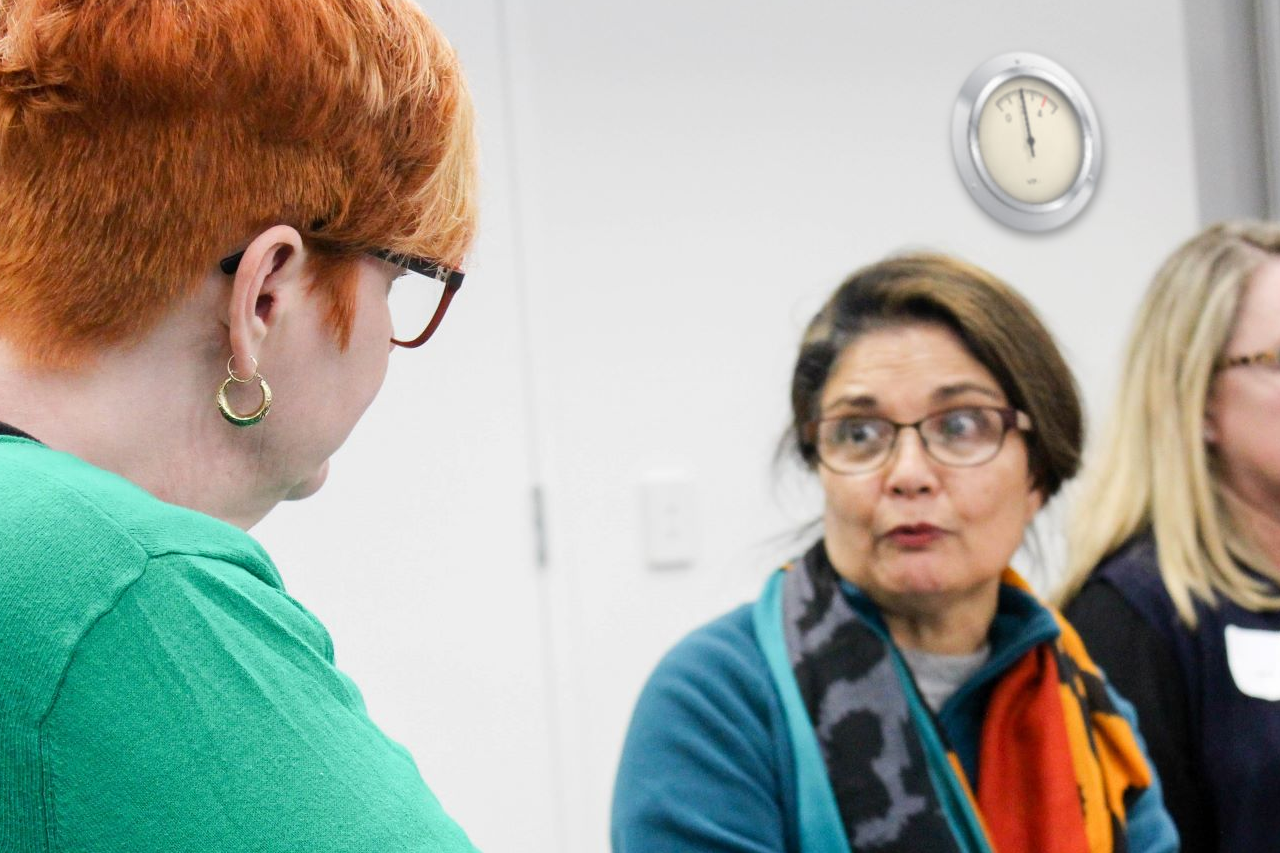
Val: 2
